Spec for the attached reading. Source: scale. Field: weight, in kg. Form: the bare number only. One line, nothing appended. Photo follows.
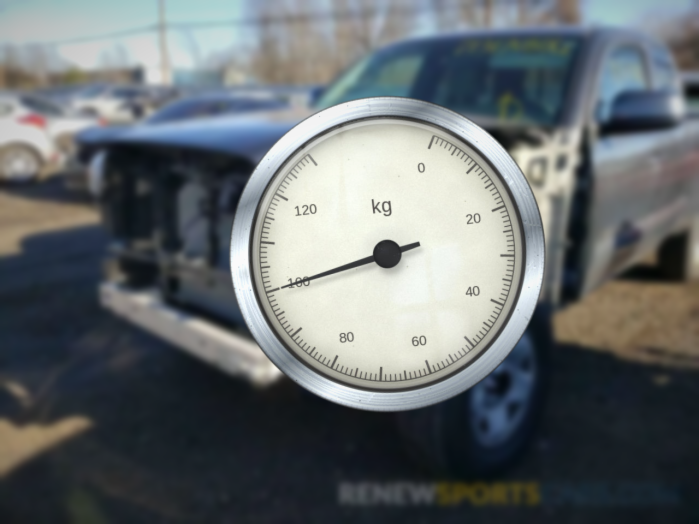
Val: 100
